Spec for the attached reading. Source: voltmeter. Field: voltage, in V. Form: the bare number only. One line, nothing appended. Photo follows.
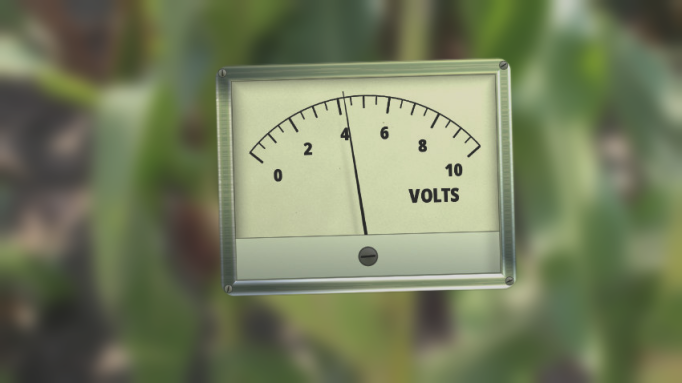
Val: 4.25
